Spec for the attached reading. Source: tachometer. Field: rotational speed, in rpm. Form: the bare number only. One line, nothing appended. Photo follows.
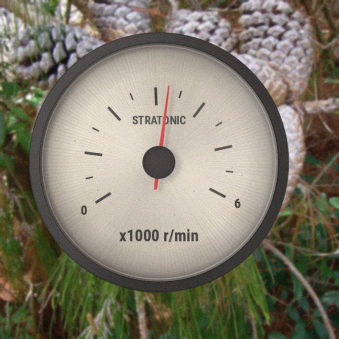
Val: 3250
